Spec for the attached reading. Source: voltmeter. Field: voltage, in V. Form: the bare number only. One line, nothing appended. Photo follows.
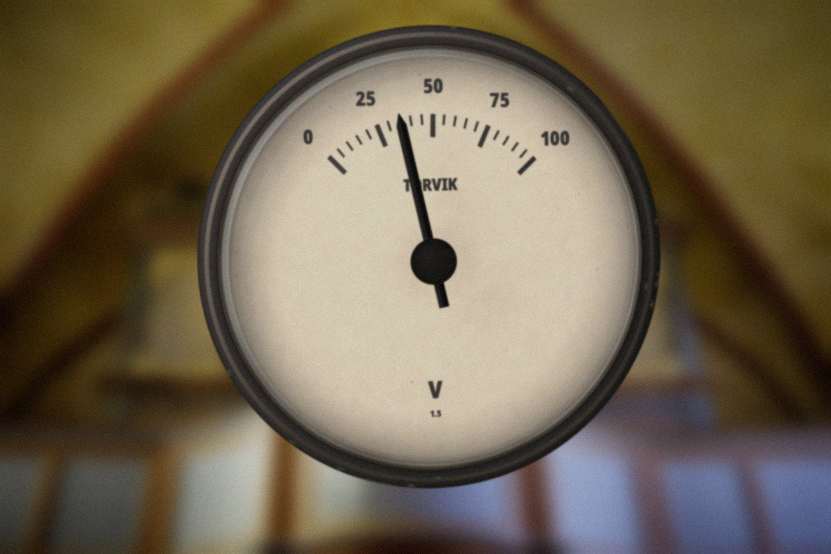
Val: 35
